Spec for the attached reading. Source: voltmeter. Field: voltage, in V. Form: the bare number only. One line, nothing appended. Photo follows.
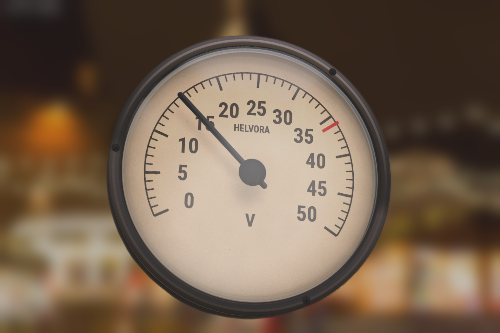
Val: 15
